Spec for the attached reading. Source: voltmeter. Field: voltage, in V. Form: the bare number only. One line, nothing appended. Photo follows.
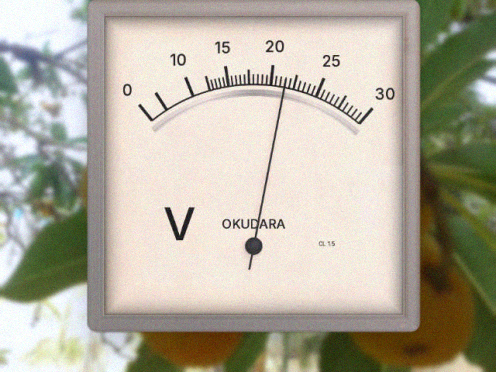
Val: 21.5
